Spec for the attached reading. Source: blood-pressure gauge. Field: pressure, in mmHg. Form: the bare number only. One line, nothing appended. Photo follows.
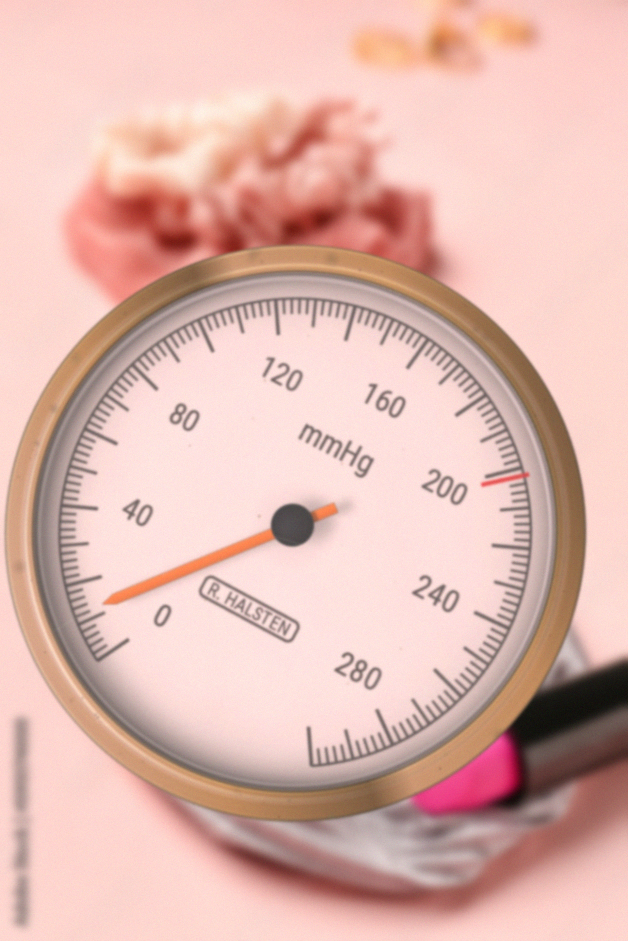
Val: 12
